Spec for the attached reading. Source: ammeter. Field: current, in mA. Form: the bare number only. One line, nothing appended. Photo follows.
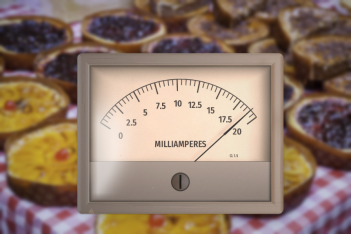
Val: 19
